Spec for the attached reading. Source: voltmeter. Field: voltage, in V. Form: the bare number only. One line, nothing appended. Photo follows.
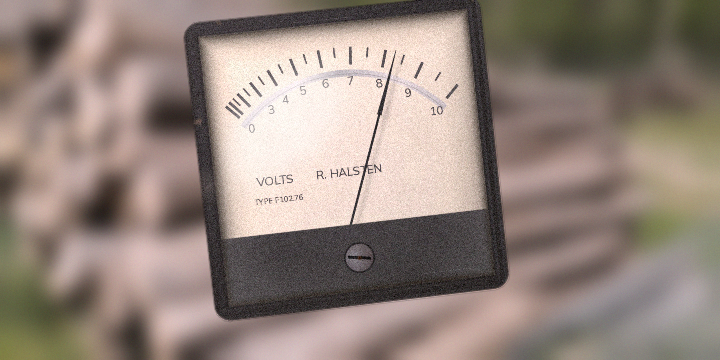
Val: 8.25
